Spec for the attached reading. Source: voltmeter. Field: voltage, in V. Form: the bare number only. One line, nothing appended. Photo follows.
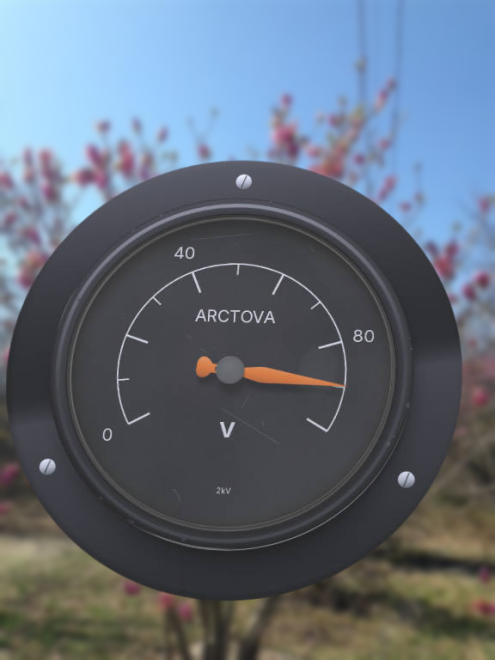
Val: 90
